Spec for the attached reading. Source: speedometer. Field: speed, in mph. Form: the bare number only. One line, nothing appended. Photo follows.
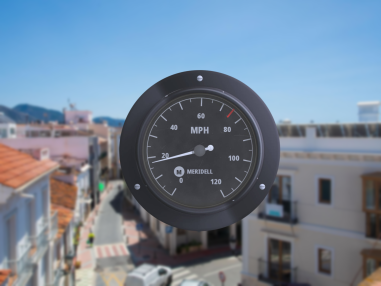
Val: 17.5
